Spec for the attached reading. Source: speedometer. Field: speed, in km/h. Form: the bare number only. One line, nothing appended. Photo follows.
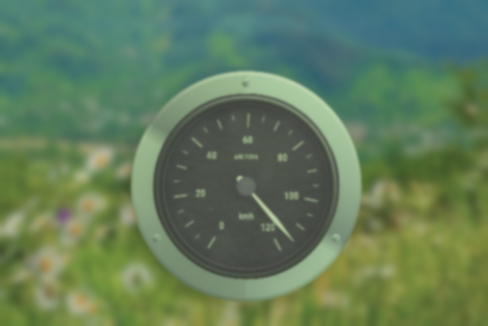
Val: 115
